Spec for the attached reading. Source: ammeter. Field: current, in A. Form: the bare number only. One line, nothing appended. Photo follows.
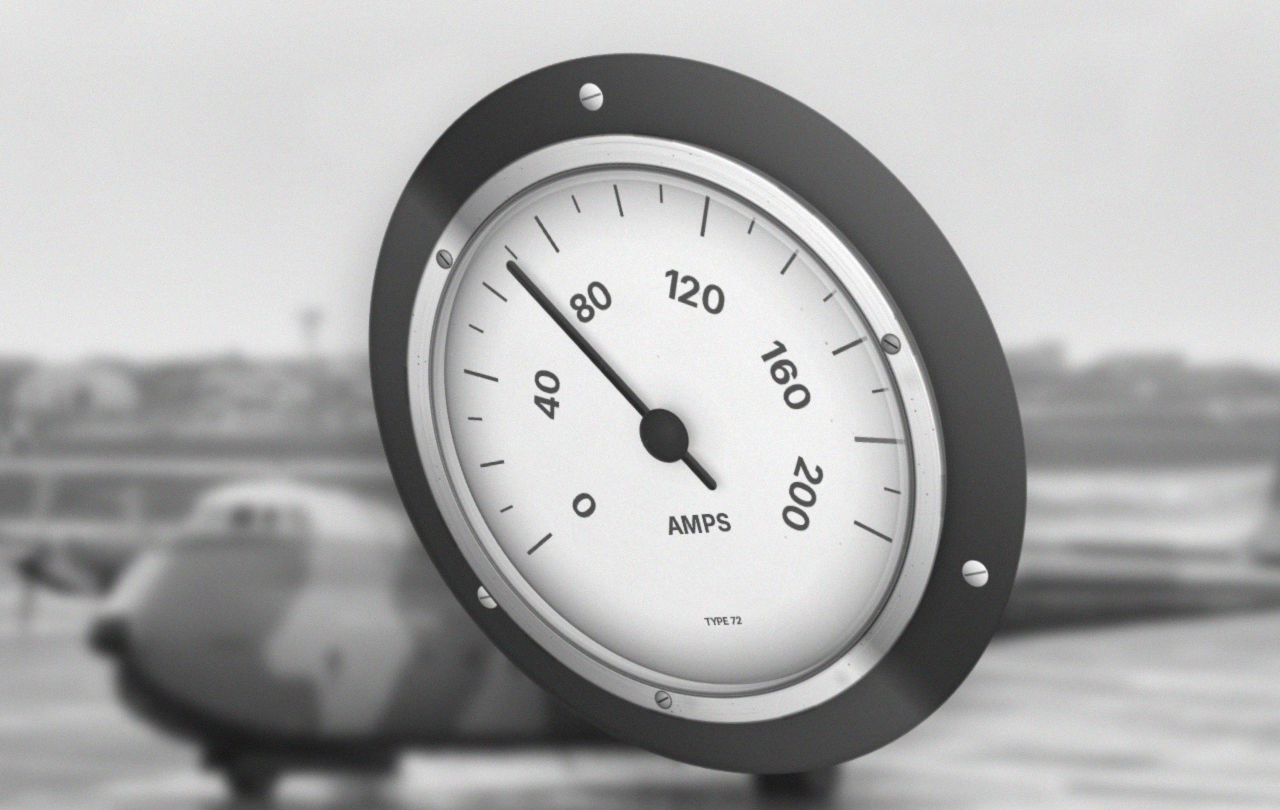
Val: 70
